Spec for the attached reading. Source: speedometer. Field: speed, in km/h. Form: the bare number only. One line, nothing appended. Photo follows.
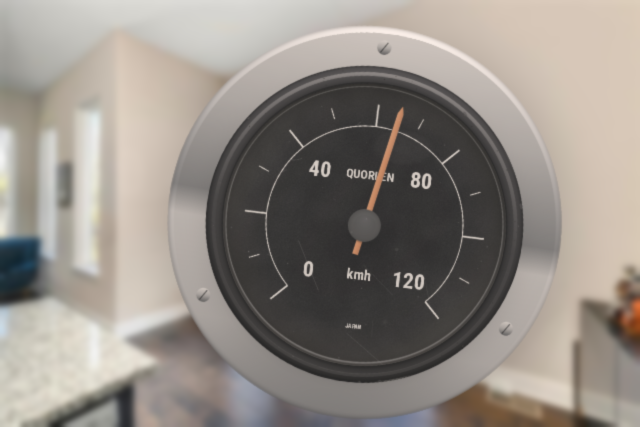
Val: 65
